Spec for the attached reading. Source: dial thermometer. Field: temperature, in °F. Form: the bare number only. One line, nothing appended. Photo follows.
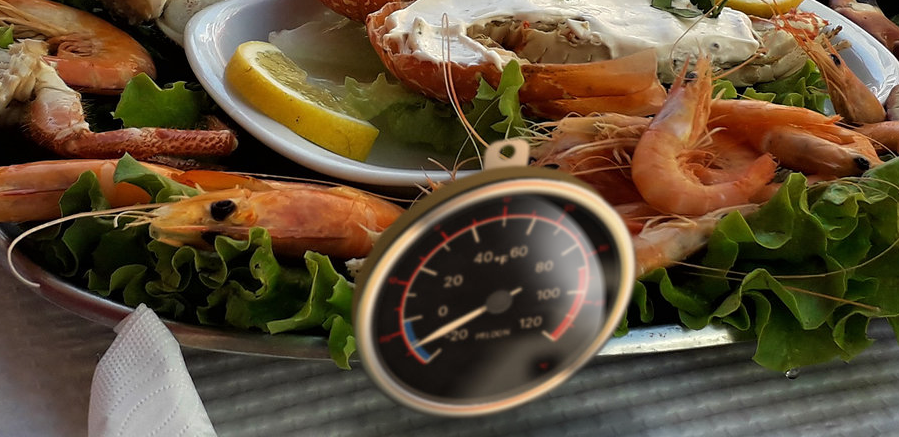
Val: -10
